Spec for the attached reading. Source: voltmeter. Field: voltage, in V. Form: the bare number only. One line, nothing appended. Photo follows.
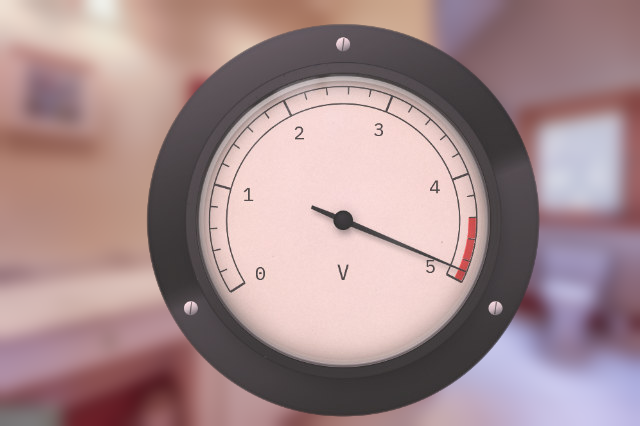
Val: 4.9
